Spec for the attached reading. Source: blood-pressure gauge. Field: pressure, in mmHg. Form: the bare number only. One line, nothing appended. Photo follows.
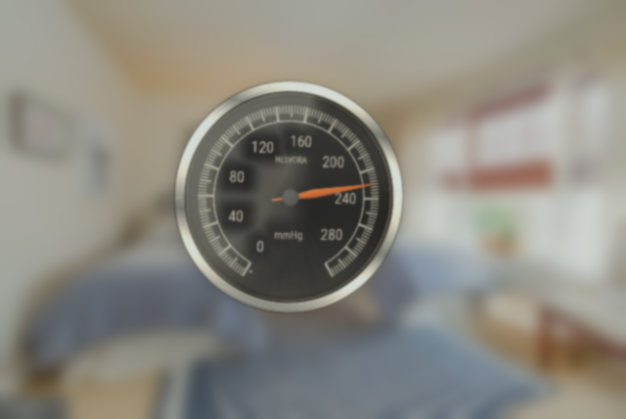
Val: 230
